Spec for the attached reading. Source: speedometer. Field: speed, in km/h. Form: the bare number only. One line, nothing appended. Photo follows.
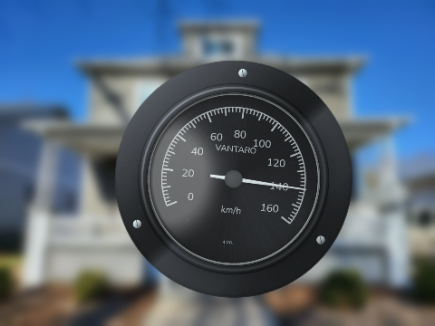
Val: 140
